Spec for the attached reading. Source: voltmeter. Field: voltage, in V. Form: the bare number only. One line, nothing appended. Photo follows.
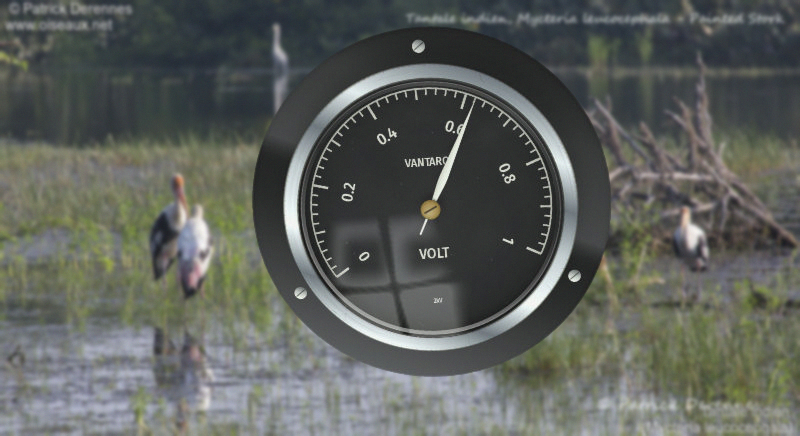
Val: 0.62
